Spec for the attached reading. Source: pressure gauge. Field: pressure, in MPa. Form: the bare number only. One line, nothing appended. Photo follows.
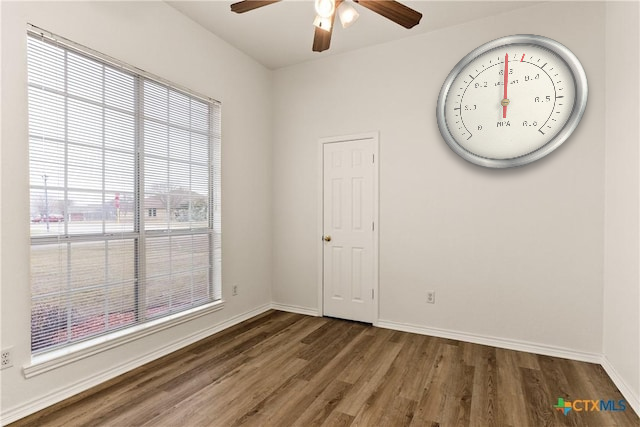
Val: 0.3
